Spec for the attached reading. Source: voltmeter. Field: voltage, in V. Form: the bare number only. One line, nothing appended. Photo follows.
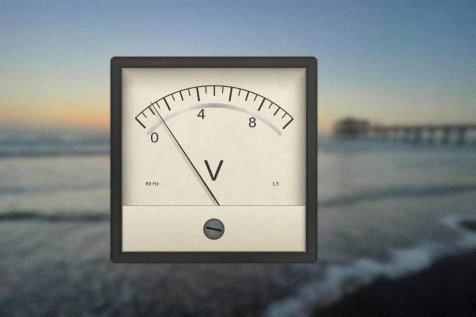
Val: 1.25
